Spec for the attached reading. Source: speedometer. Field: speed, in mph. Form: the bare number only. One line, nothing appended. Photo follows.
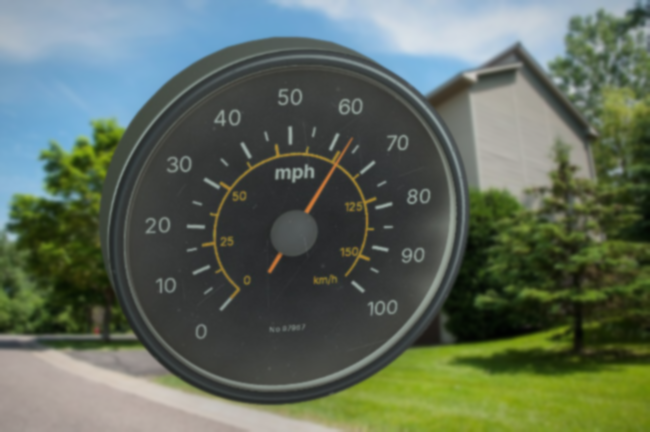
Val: 62.5
